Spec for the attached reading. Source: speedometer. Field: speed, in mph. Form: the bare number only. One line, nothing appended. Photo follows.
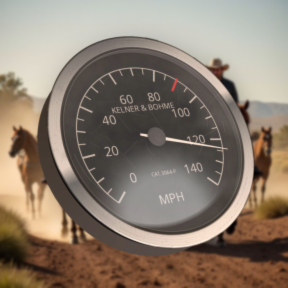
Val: 125
